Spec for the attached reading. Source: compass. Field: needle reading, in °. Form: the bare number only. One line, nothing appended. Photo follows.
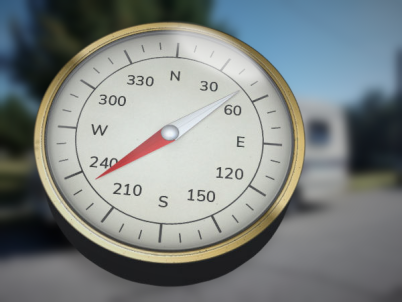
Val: 230
